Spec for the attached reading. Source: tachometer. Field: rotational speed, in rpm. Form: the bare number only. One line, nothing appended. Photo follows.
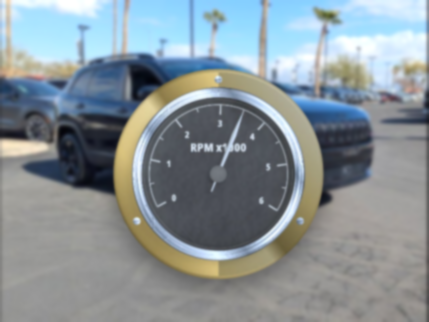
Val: 3500
